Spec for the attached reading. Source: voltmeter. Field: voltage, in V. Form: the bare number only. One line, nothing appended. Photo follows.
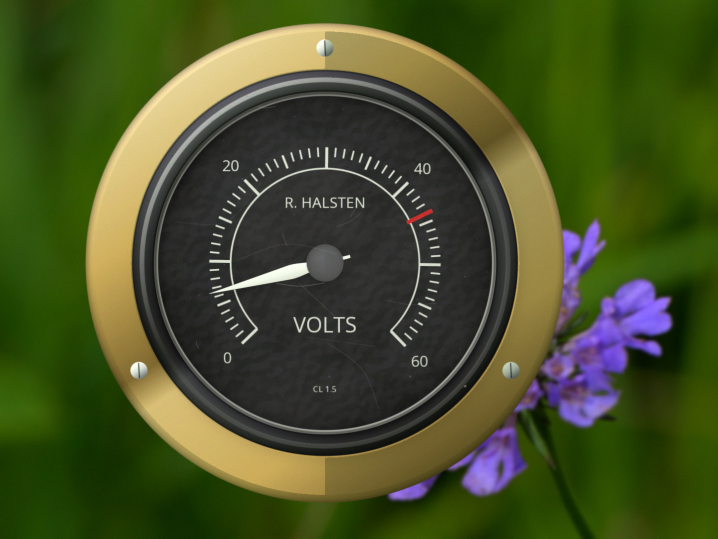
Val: 6.5
